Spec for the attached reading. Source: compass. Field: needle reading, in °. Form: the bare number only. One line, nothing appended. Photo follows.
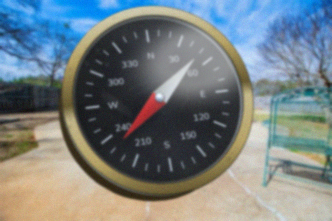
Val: 230
